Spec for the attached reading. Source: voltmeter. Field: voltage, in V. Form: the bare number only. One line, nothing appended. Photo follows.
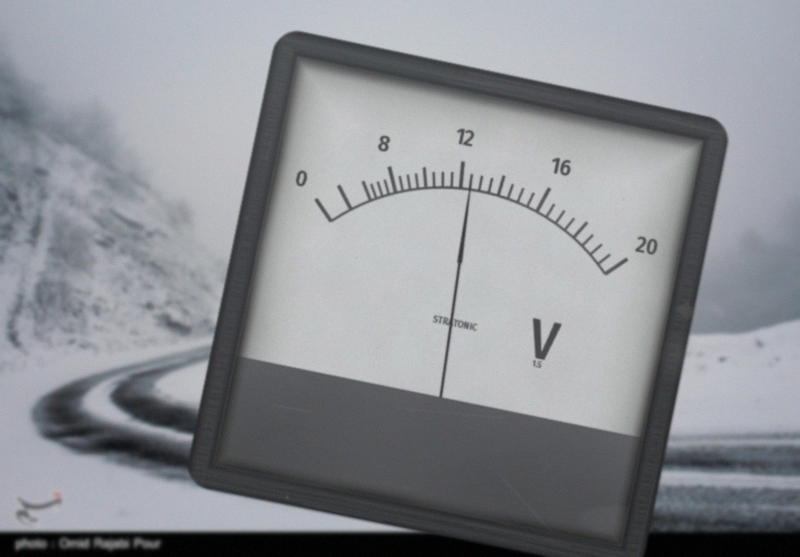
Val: 12.5
